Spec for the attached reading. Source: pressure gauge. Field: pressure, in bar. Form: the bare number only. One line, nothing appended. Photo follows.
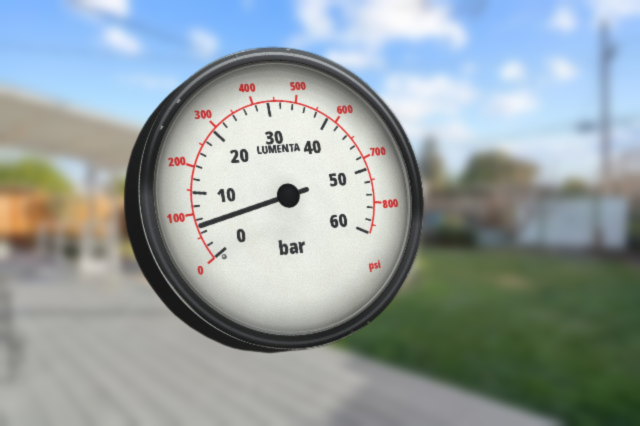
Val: 5
